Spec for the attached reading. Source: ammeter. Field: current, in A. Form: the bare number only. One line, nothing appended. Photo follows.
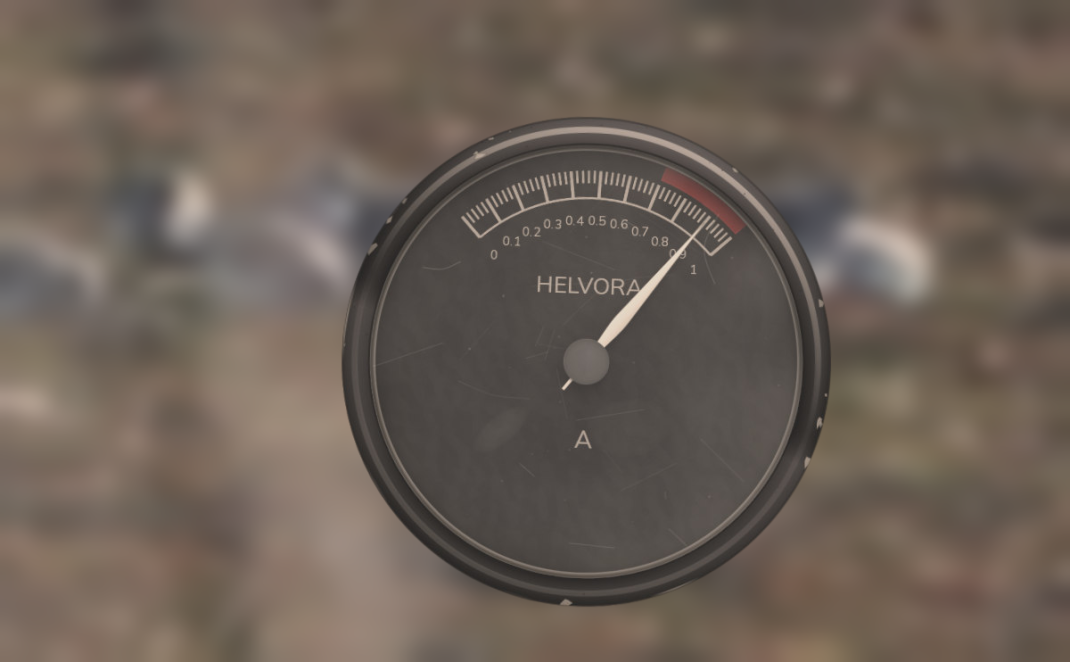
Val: 0.9
